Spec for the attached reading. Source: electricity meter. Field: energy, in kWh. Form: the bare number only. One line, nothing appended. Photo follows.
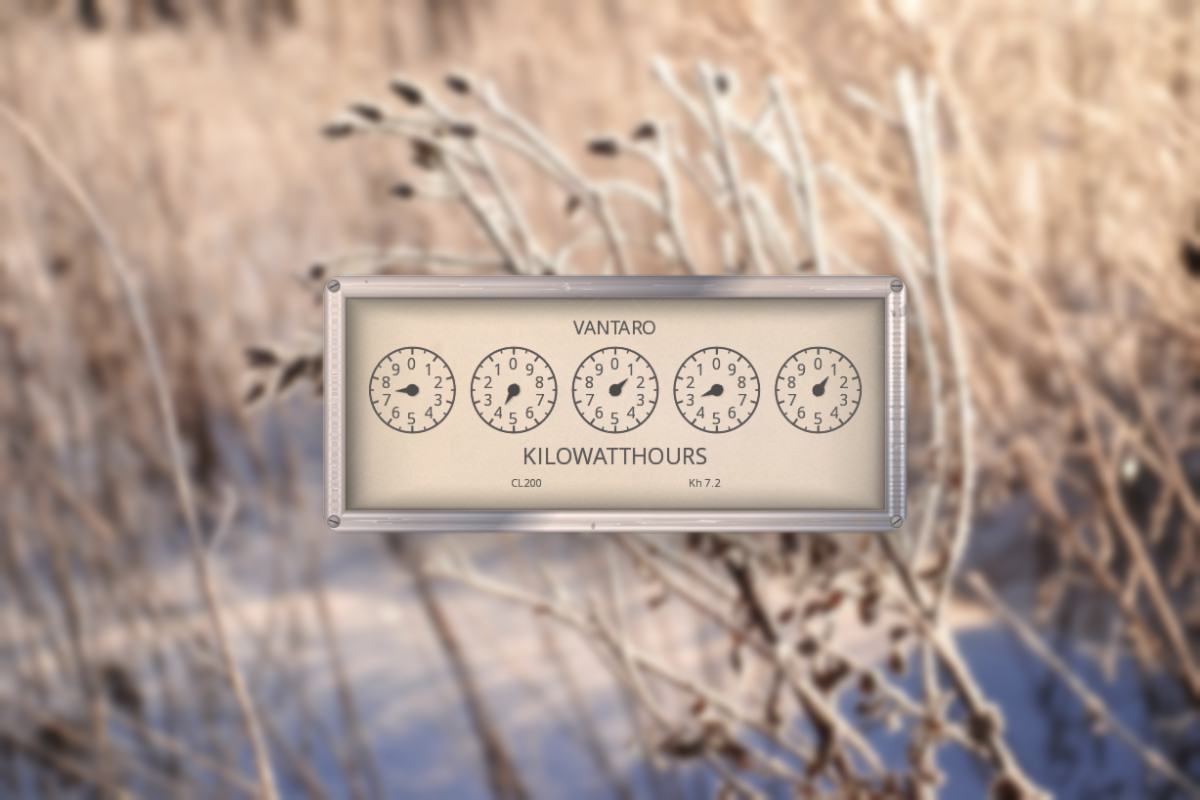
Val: 74131
